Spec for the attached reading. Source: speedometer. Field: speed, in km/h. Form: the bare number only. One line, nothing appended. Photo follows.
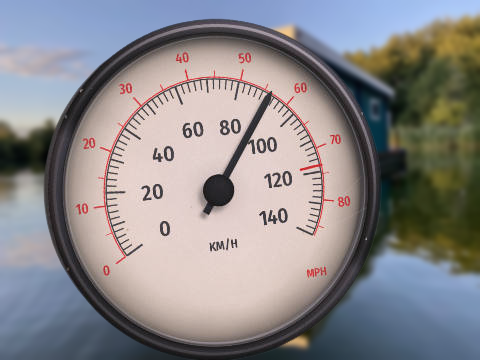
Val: 90
